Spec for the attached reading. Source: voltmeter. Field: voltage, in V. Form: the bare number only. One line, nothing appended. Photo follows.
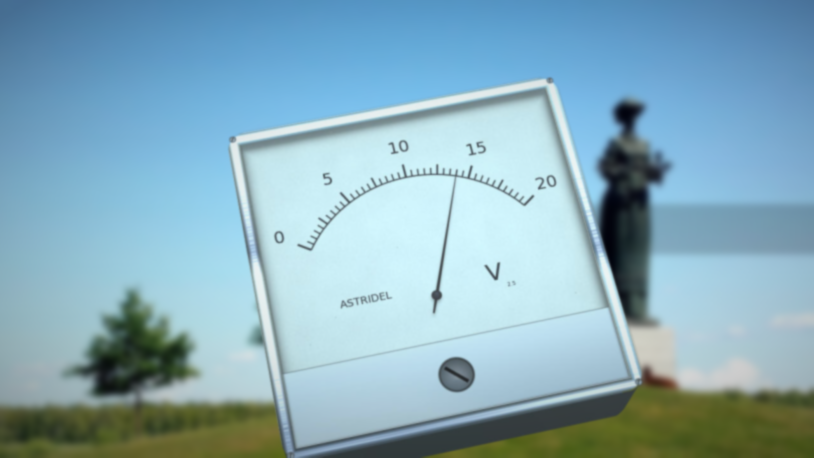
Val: 14
